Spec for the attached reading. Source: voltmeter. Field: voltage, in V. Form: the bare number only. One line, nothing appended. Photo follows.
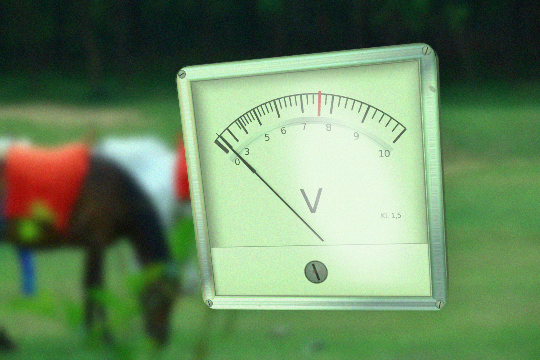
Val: 2
